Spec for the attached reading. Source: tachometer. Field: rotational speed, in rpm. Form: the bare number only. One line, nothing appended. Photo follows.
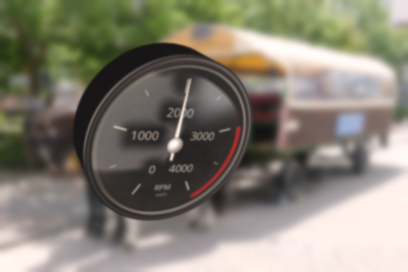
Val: 2000
